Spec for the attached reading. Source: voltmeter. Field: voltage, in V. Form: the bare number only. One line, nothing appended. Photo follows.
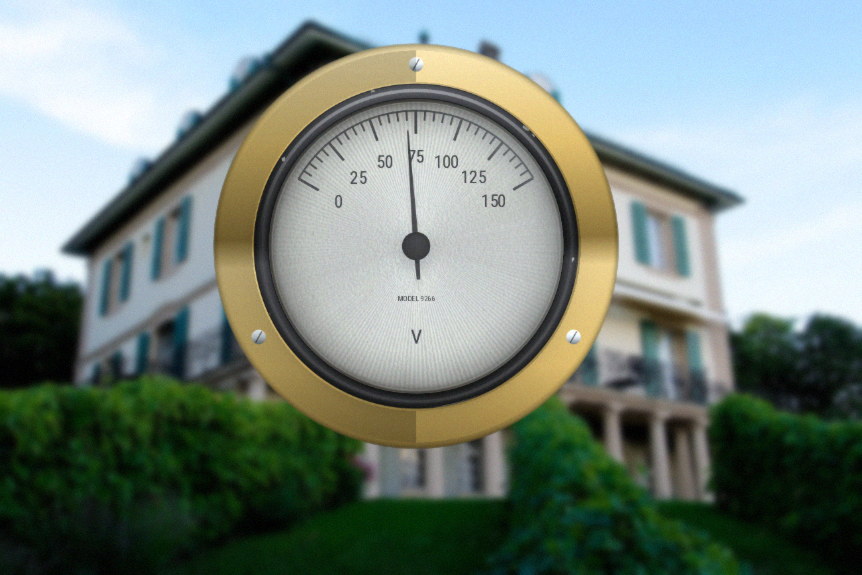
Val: 70
